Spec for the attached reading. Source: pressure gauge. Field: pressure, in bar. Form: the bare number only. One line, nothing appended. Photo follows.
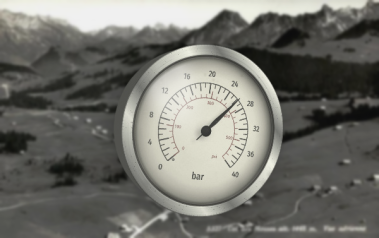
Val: 26
